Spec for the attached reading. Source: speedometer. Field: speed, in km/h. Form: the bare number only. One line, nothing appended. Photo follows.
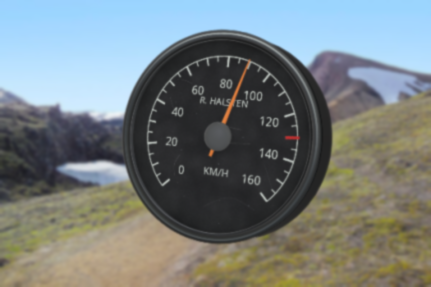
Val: 90
